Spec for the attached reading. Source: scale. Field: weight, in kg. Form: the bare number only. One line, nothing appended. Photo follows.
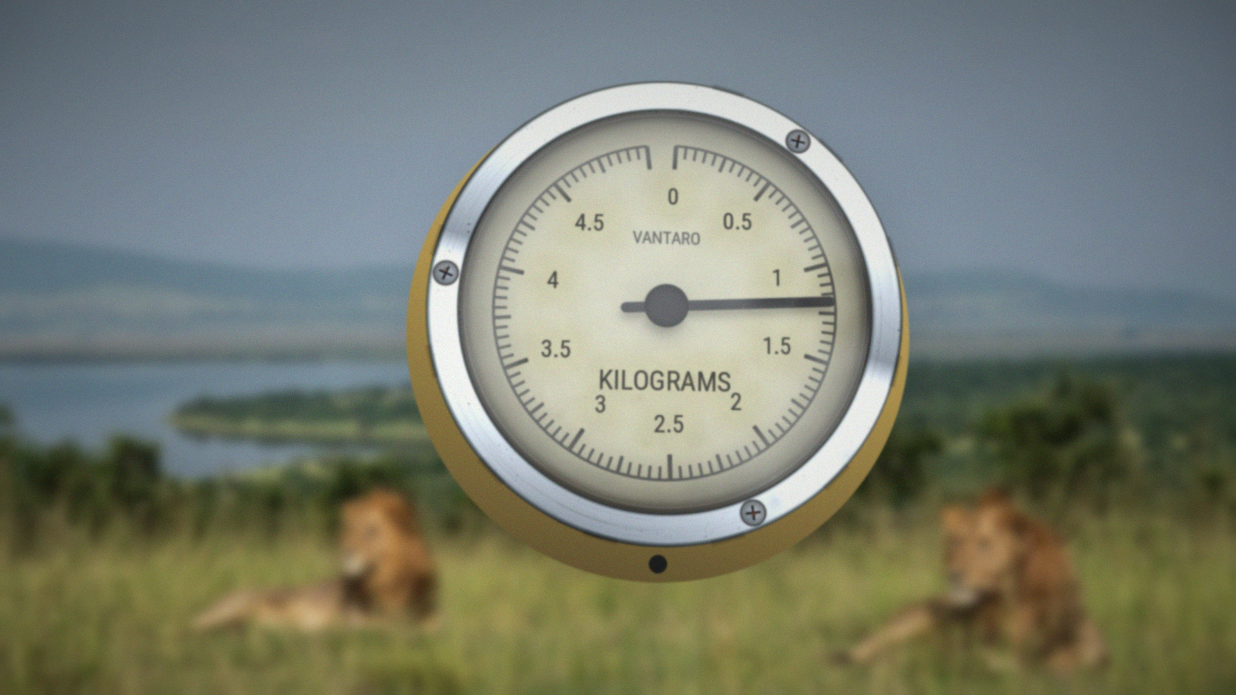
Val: 1.2
